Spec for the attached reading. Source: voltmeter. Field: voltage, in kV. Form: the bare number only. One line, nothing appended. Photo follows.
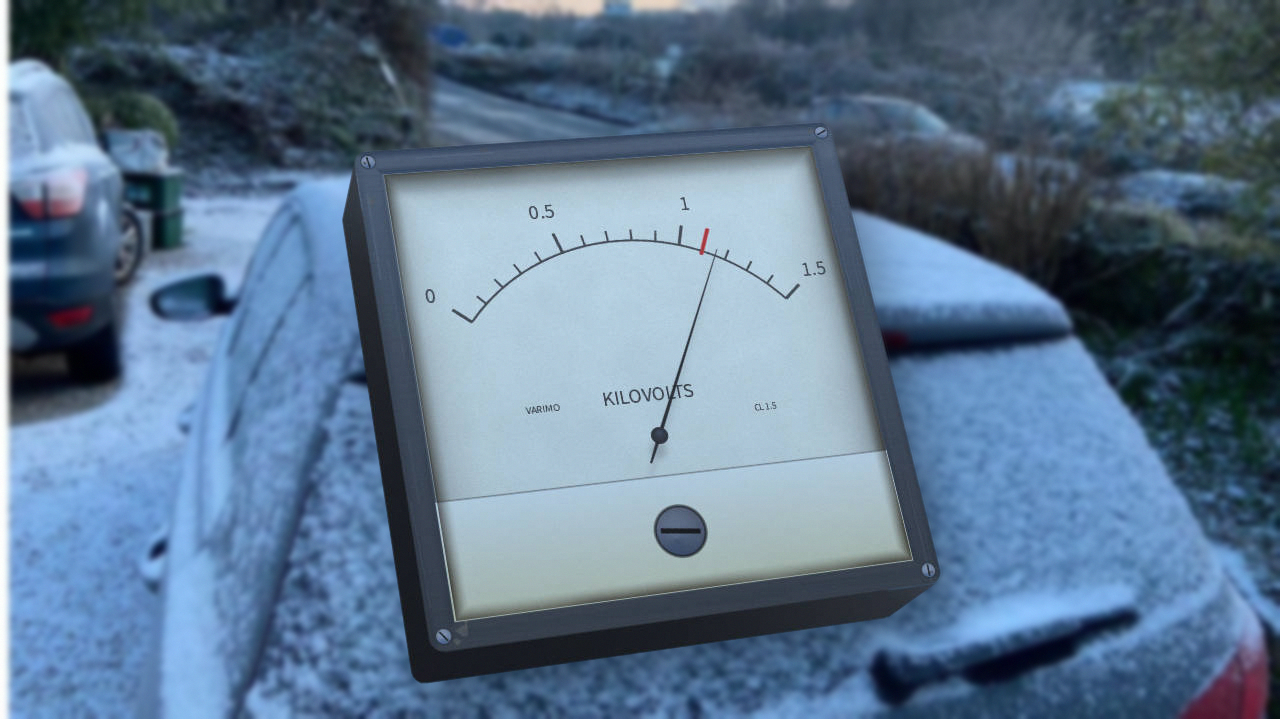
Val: 1.15
